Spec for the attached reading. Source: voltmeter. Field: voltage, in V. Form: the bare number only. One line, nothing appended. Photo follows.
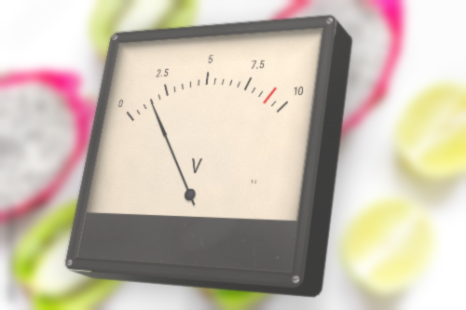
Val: 1.5
